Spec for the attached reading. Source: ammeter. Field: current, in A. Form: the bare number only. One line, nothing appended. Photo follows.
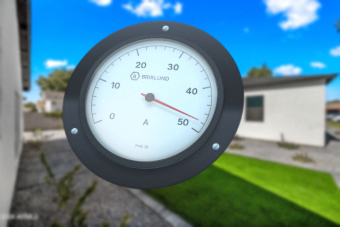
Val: 48
